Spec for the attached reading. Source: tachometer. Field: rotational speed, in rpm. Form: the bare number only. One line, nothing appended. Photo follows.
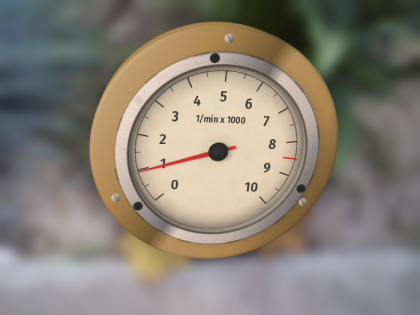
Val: 1000
